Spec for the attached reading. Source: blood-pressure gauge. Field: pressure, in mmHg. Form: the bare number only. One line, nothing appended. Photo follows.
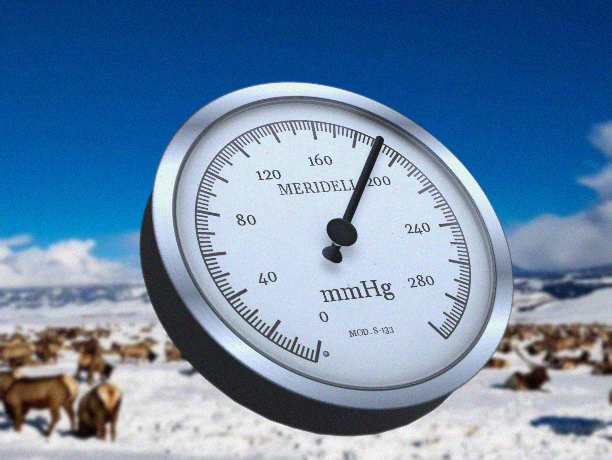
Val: 190
